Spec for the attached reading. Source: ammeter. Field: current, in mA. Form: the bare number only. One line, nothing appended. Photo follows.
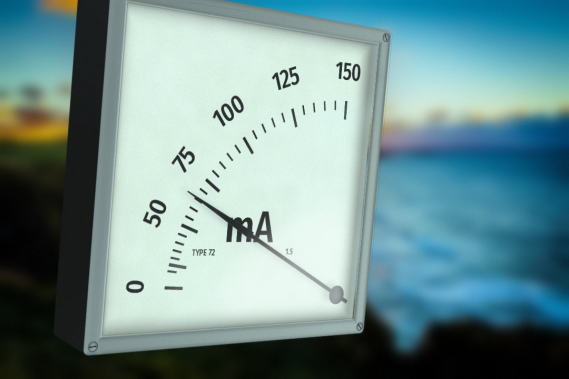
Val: 65
